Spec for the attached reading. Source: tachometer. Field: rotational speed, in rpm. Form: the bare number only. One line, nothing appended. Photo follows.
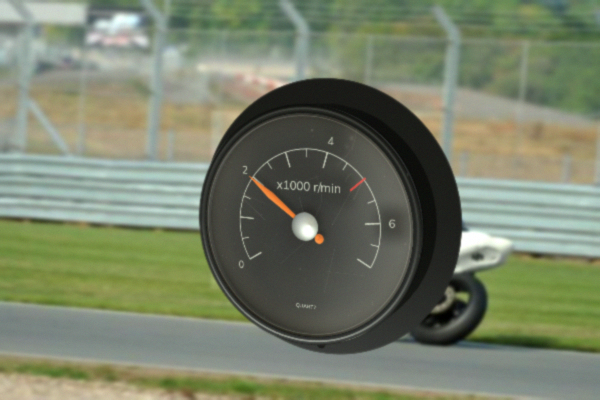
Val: 2000
